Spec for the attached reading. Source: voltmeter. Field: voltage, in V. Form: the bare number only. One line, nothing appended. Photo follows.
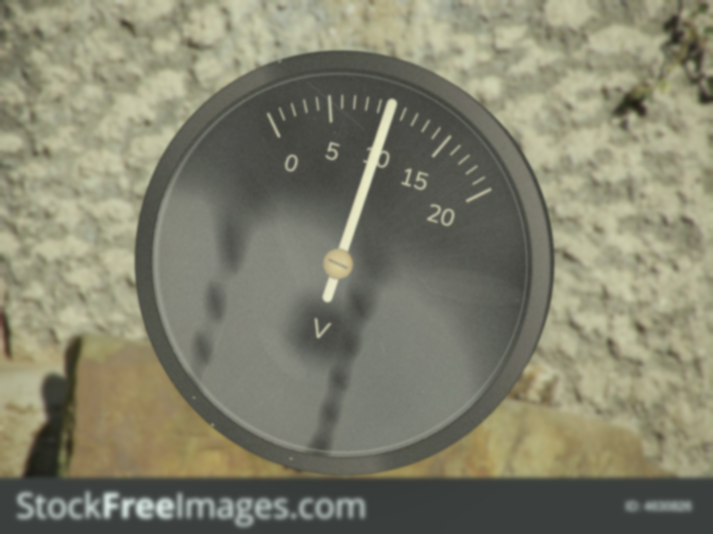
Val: 10
